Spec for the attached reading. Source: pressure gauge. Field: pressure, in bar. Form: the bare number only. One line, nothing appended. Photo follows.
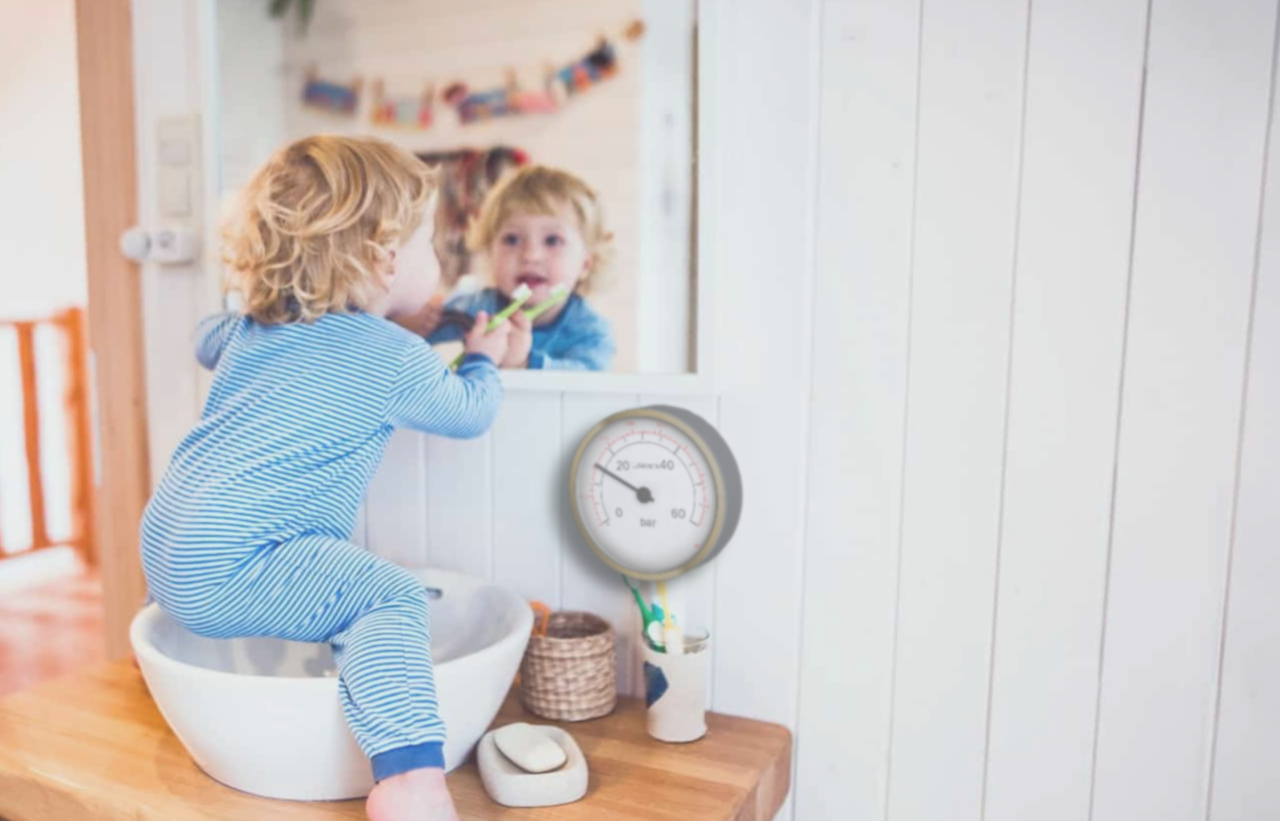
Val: 15
